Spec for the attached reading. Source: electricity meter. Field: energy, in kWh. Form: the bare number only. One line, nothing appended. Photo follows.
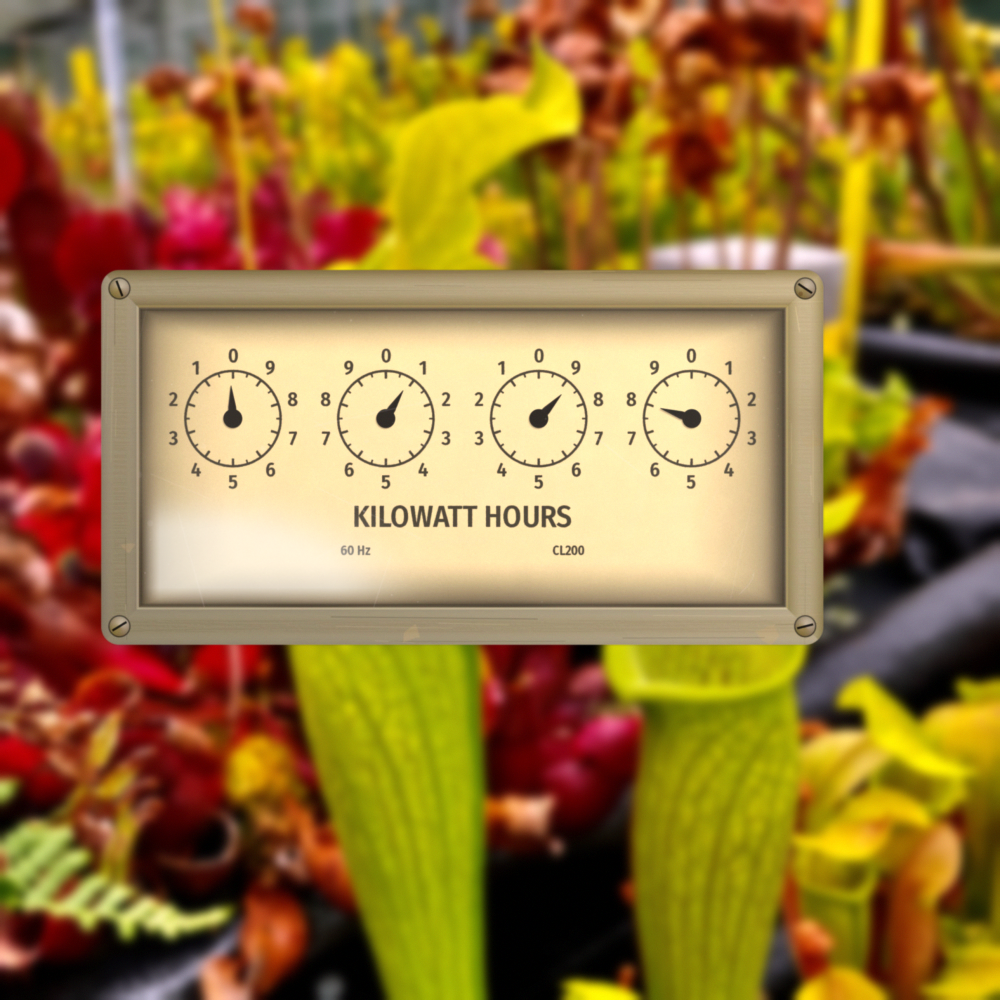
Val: 88
